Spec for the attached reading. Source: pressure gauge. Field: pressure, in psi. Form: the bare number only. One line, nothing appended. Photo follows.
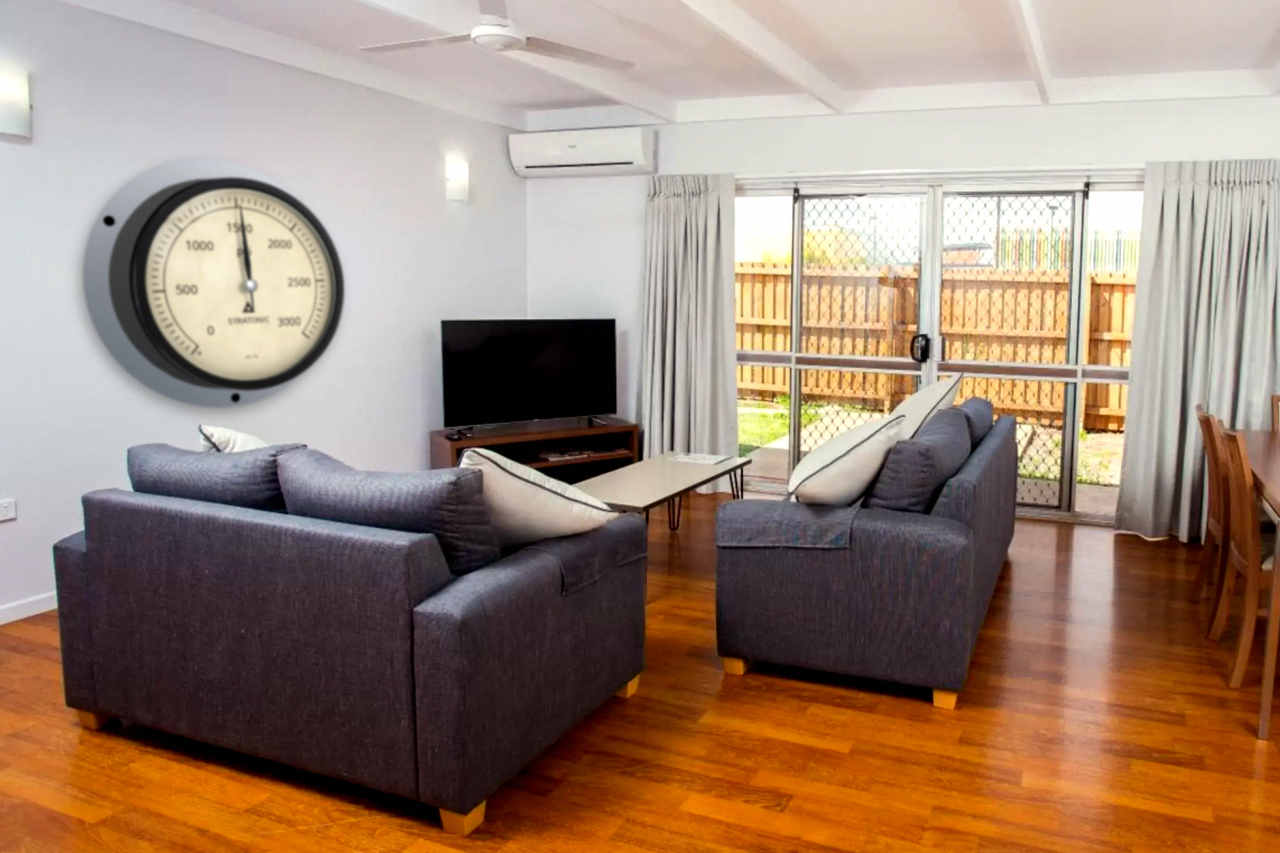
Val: 1500
